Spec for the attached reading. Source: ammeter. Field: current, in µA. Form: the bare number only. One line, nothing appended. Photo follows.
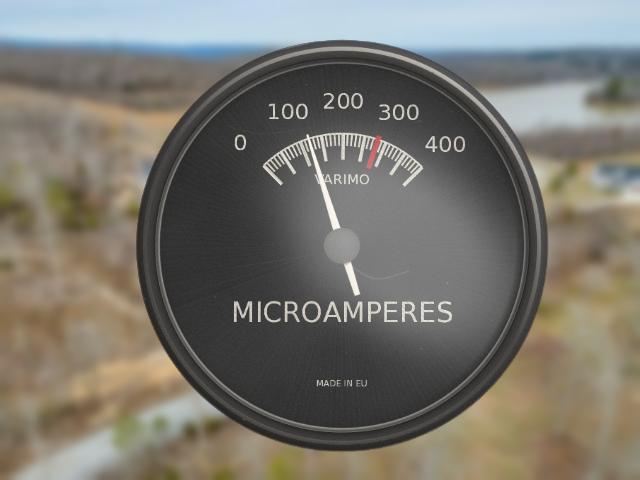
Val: 120
